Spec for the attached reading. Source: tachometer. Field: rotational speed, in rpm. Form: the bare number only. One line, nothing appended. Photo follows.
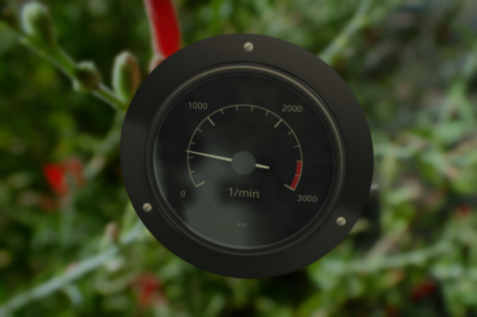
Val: 500
